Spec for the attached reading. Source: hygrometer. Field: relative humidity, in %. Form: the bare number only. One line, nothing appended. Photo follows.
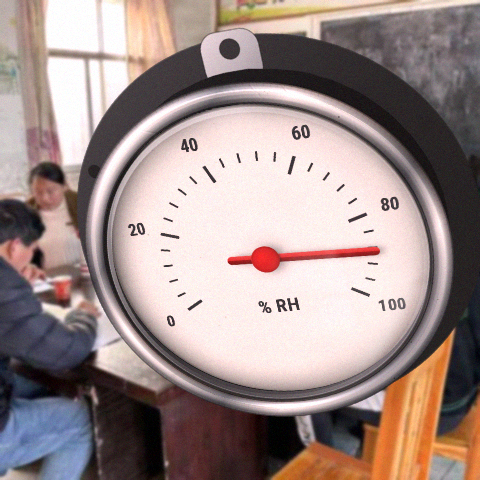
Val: 88
